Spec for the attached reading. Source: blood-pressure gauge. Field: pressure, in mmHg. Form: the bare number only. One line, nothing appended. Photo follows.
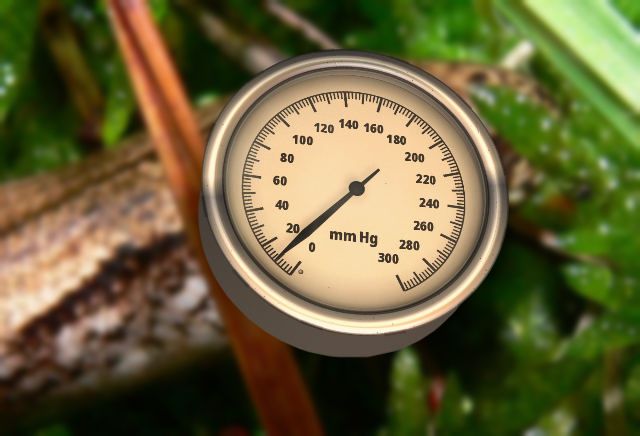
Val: 10
